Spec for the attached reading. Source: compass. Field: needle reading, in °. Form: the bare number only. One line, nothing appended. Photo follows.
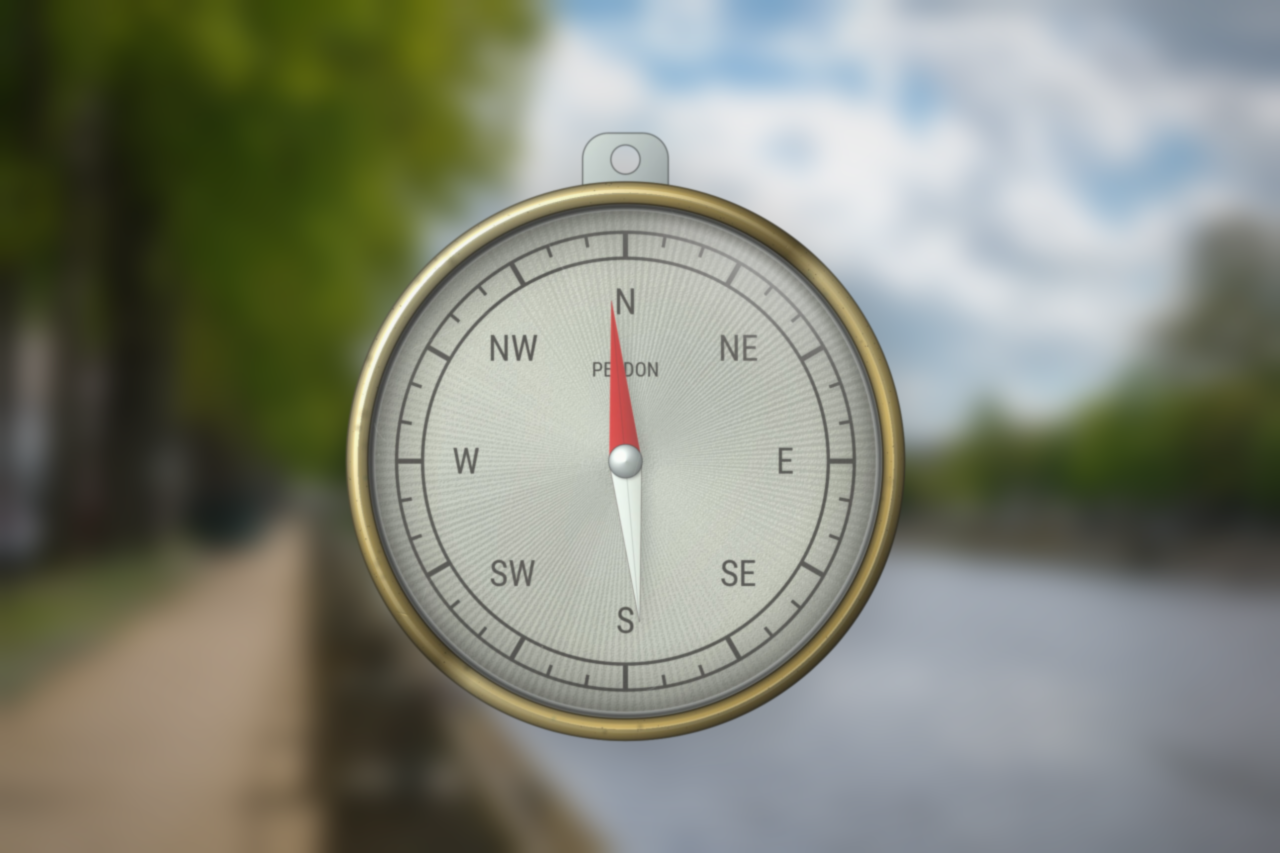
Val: 355
